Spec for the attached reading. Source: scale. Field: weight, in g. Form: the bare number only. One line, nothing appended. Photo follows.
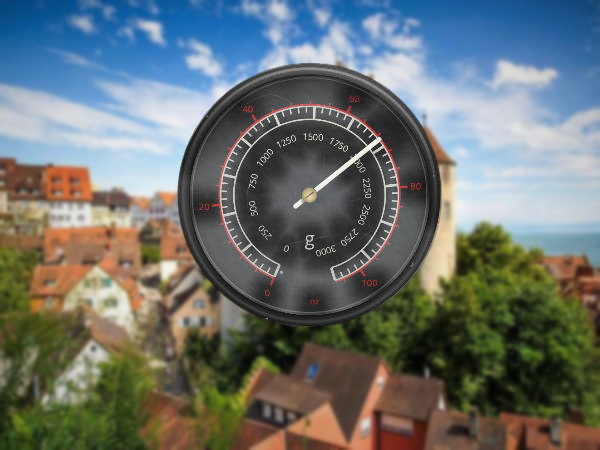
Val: 1950
